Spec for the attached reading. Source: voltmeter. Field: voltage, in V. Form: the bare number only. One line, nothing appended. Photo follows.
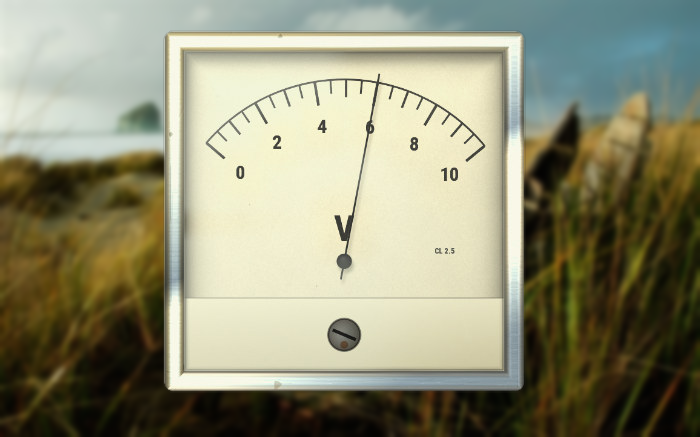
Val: 6
